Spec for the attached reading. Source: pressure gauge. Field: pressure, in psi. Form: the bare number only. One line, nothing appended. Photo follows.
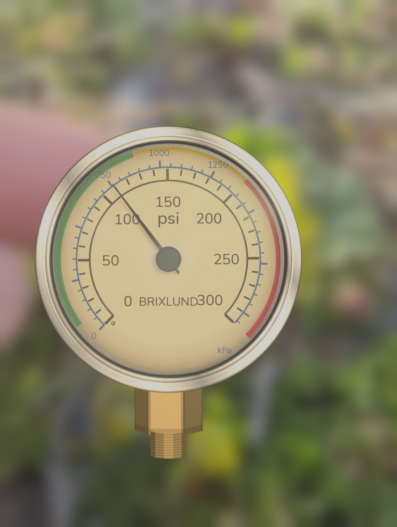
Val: 110
